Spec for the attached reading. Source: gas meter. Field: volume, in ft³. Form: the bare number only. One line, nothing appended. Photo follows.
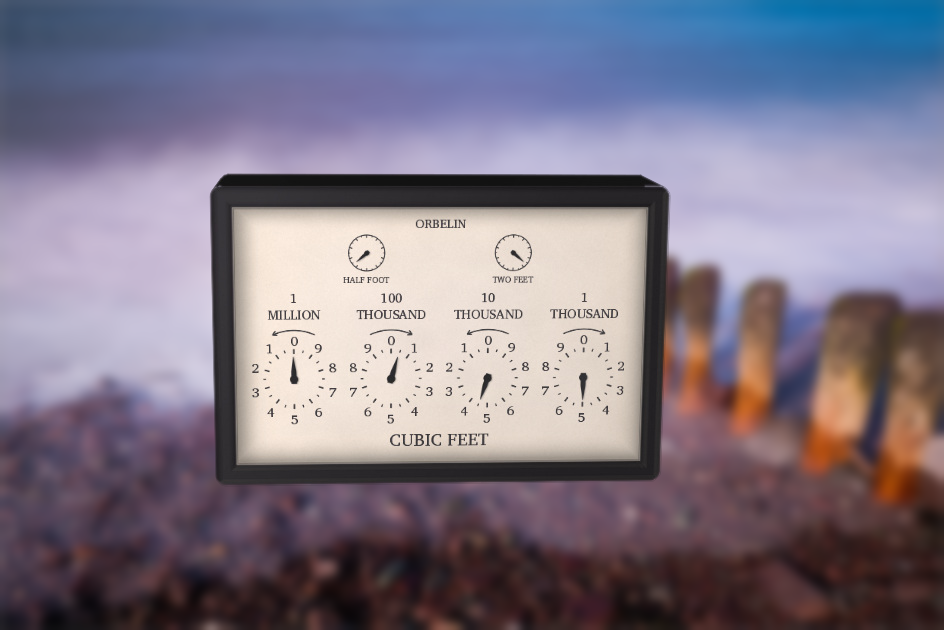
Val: 4500
